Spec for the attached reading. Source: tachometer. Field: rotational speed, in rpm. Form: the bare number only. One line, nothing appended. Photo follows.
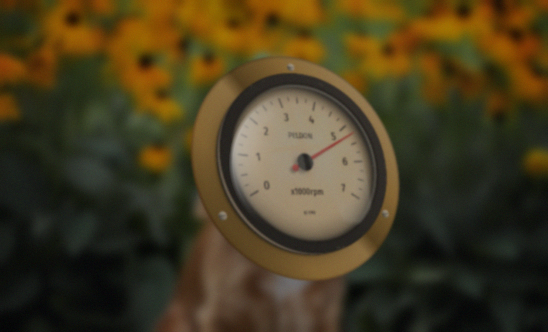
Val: 5250
